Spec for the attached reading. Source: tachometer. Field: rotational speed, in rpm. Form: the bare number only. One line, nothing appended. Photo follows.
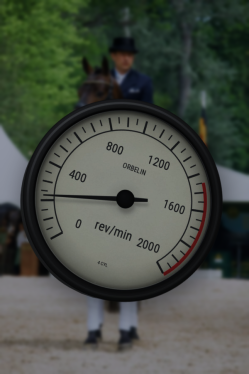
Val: 225
